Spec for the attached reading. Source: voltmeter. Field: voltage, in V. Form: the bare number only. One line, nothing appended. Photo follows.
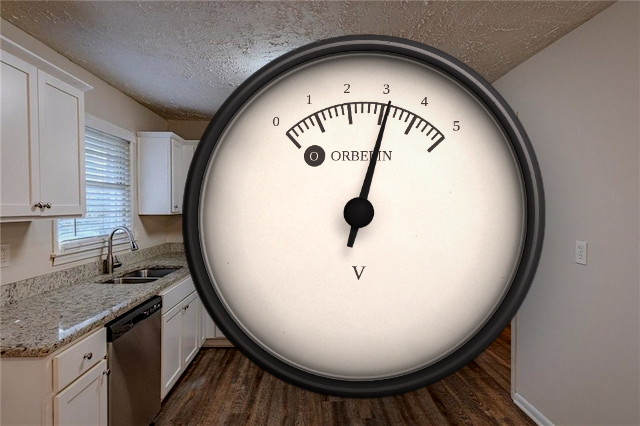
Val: 3.2
